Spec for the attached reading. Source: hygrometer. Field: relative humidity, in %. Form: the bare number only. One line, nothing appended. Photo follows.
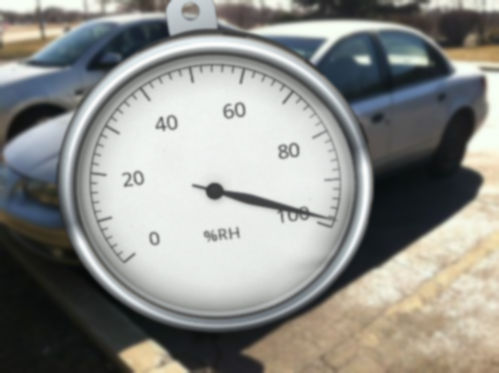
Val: 98
